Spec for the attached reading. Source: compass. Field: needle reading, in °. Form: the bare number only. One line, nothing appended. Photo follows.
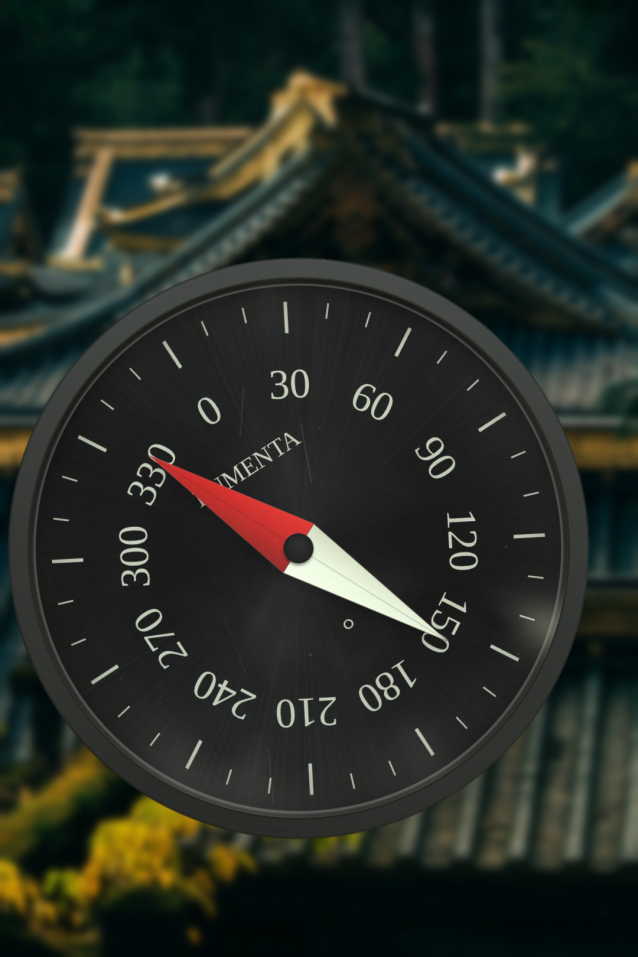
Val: 335
